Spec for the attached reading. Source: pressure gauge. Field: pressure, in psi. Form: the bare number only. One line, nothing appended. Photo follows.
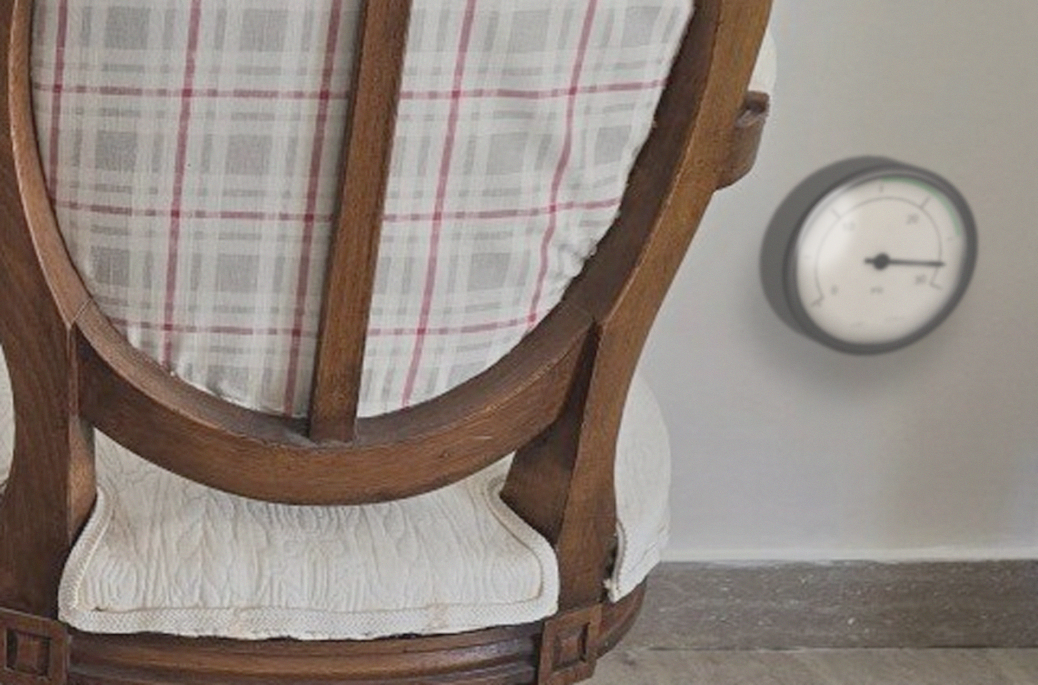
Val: 27.5
